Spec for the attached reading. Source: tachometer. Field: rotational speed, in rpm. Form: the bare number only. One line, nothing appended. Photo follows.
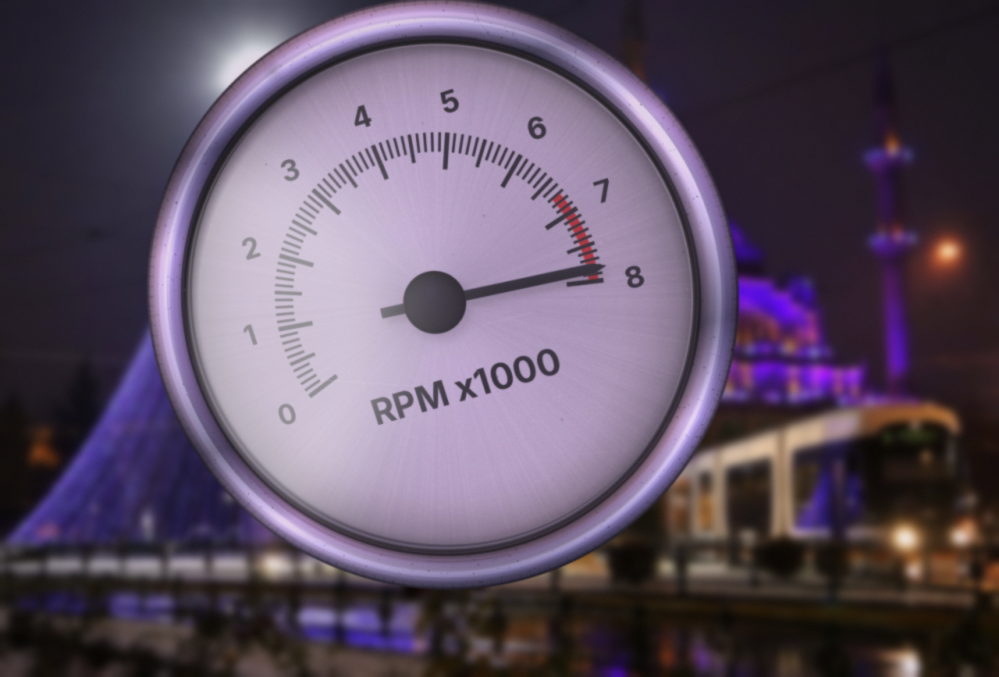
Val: 7800
